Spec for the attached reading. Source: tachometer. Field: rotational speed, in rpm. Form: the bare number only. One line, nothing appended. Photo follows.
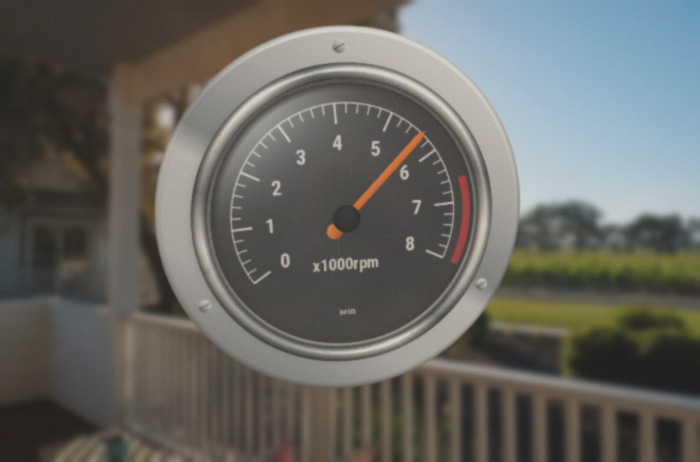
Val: 5600
